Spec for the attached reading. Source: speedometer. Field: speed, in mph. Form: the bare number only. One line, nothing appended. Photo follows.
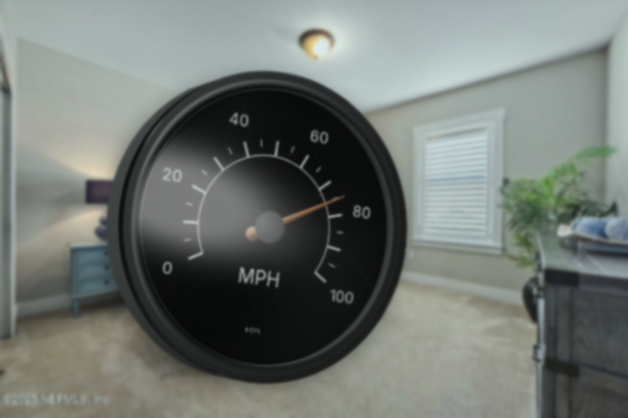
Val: 75
